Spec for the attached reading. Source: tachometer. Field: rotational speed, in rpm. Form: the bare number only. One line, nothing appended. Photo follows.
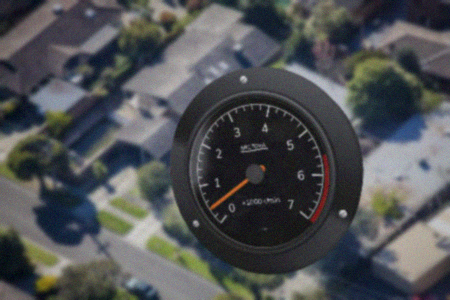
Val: 400
